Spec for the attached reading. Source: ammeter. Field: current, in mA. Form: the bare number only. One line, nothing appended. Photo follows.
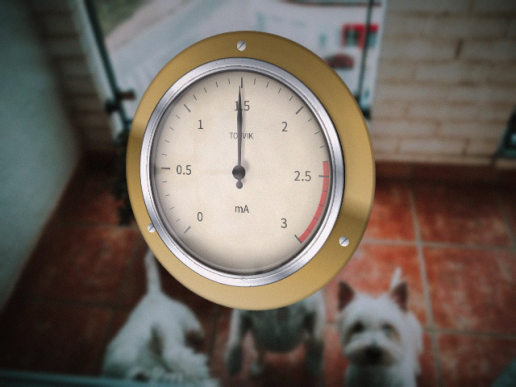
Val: 1.5
